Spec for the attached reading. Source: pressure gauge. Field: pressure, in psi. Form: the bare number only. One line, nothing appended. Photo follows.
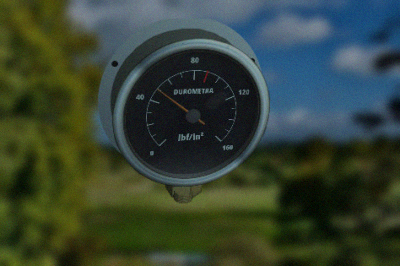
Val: 50
